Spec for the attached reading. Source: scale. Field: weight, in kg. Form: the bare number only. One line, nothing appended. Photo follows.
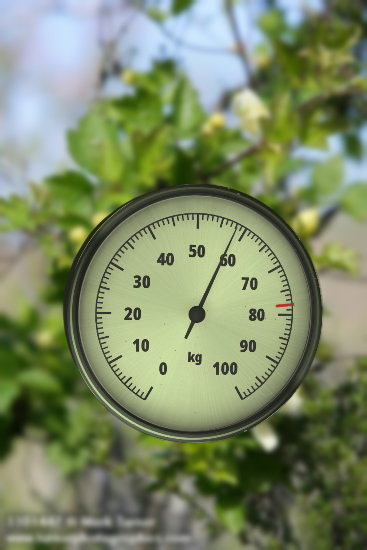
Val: 58
